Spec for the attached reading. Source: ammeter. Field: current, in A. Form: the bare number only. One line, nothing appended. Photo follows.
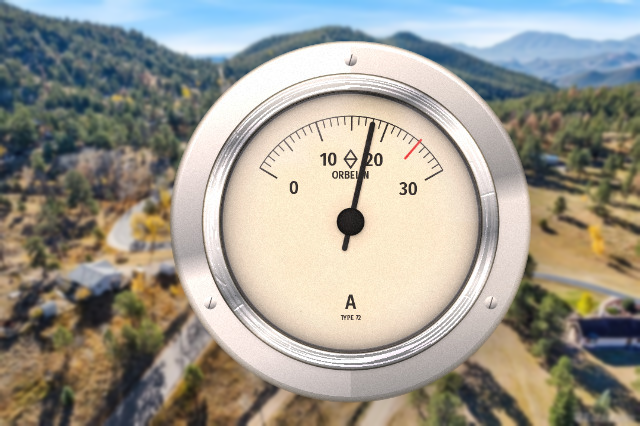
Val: 18
